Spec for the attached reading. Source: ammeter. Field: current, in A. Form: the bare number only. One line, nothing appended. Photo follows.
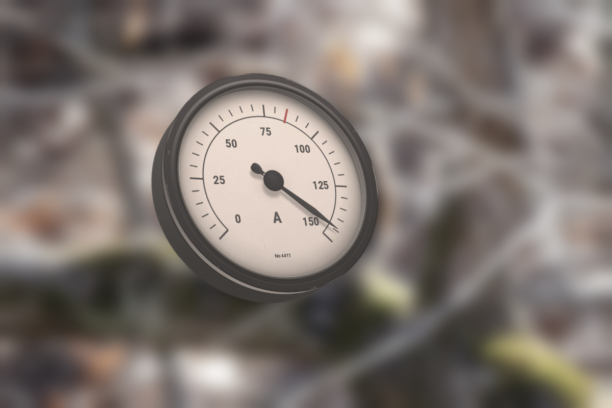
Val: 145
